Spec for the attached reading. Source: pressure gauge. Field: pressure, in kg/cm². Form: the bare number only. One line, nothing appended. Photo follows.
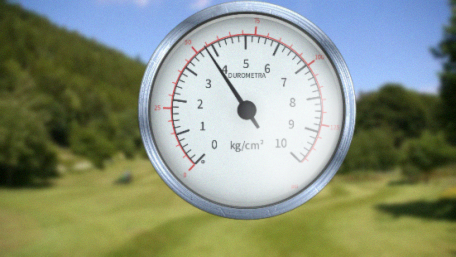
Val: 3.8
